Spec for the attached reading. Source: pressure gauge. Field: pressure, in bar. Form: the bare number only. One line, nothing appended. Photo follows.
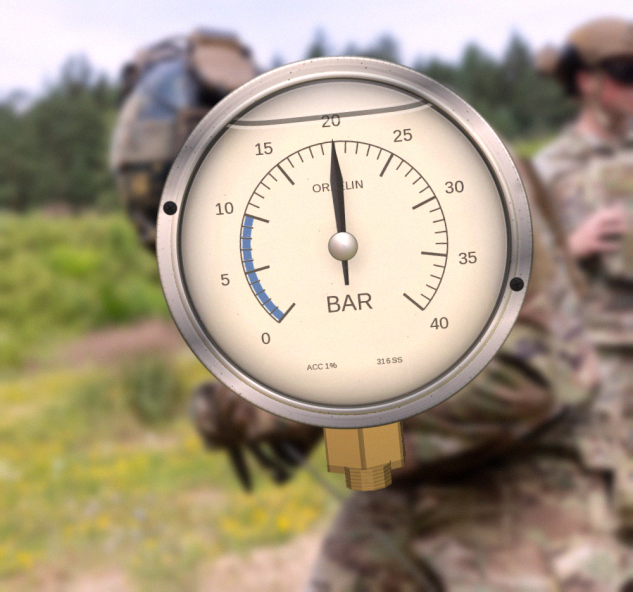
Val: 20
